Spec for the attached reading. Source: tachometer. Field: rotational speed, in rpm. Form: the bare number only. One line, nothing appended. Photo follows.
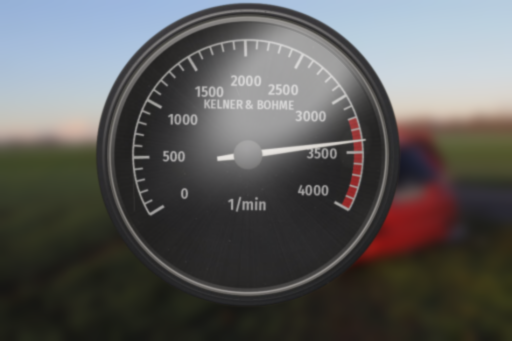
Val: 3400
